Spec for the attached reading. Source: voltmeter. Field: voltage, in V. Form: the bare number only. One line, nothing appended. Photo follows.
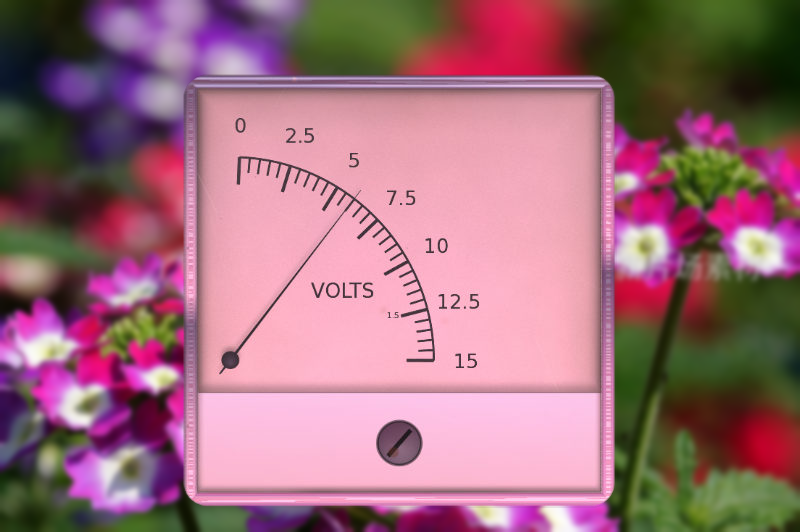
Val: 6
